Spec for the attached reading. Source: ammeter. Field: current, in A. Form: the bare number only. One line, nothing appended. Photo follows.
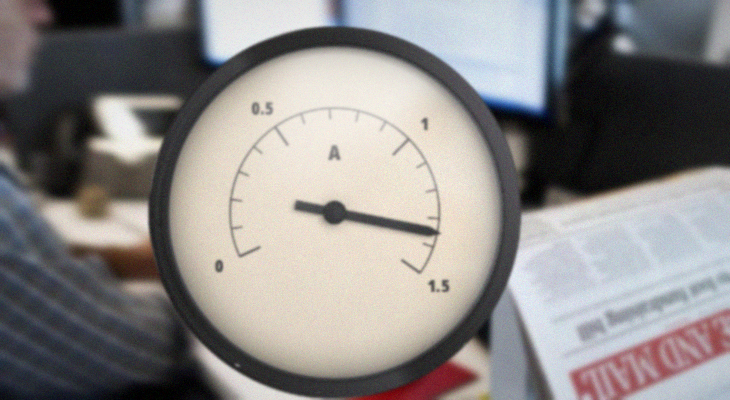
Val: 1.35
